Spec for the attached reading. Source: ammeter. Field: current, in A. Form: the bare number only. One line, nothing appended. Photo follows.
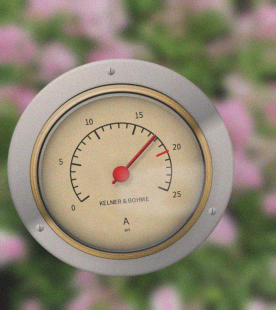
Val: 17.5
